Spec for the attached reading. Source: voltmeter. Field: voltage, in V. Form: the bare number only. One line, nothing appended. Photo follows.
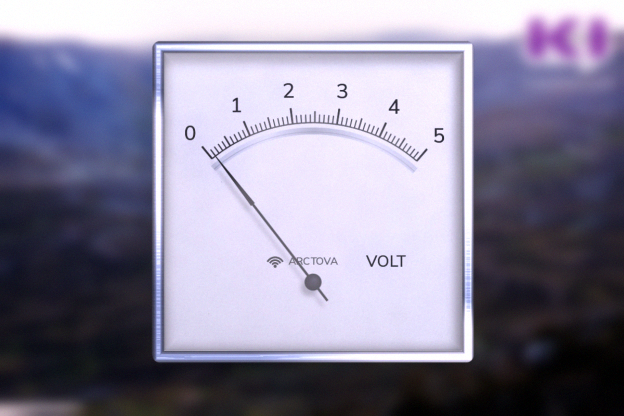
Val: 0.1
